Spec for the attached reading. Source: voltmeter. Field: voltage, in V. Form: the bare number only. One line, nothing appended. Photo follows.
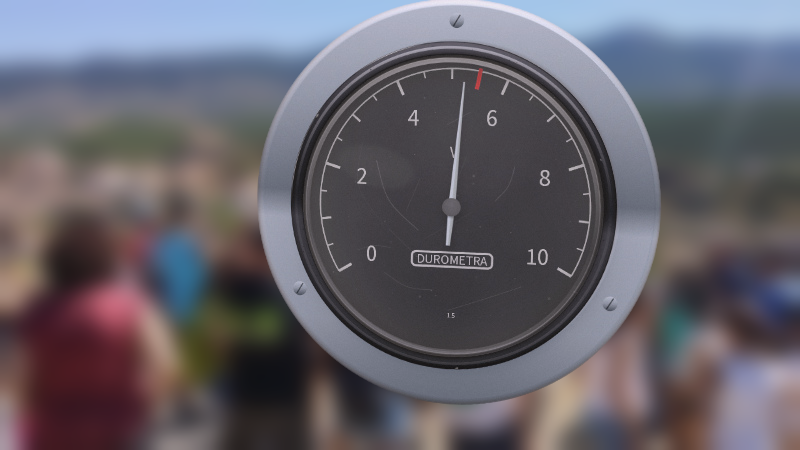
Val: 5.25
